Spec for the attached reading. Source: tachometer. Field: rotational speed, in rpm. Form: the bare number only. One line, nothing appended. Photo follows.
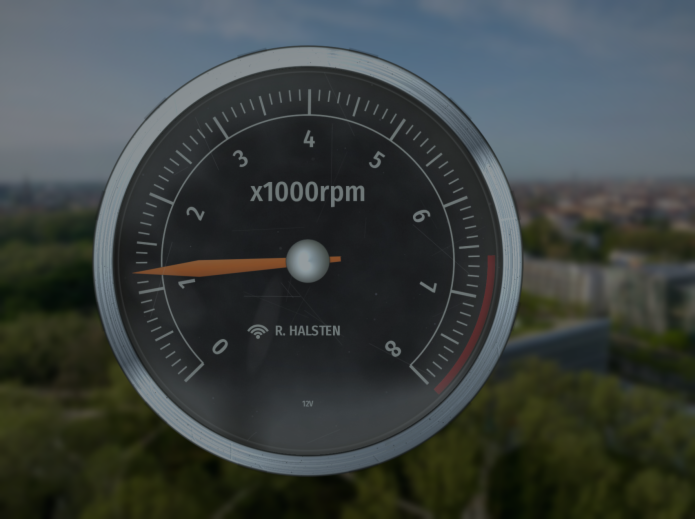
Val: 1200
